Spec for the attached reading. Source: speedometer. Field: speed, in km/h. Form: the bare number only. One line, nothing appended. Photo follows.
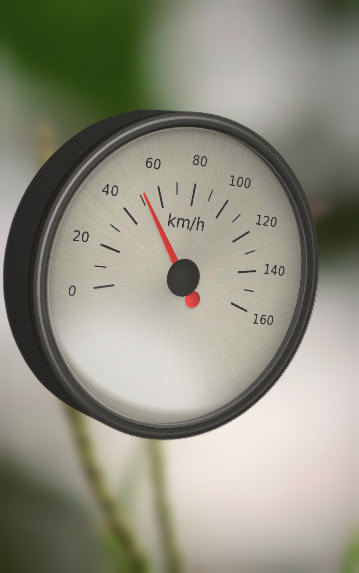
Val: 50
